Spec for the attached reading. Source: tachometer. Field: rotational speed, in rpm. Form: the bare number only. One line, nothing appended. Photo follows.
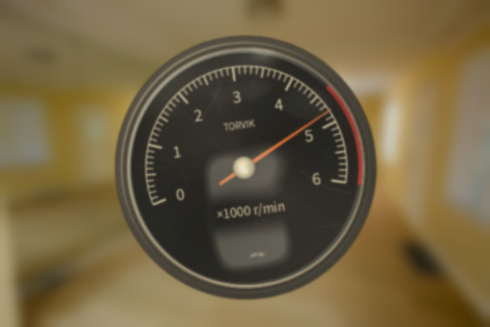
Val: 4800
